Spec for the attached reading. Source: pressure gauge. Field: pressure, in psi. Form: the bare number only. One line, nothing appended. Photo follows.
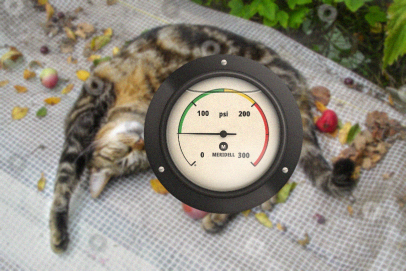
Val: 50
